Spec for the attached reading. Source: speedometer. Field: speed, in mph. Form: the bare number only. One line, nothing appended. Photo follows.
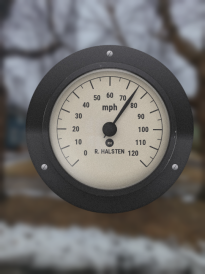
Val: 75
